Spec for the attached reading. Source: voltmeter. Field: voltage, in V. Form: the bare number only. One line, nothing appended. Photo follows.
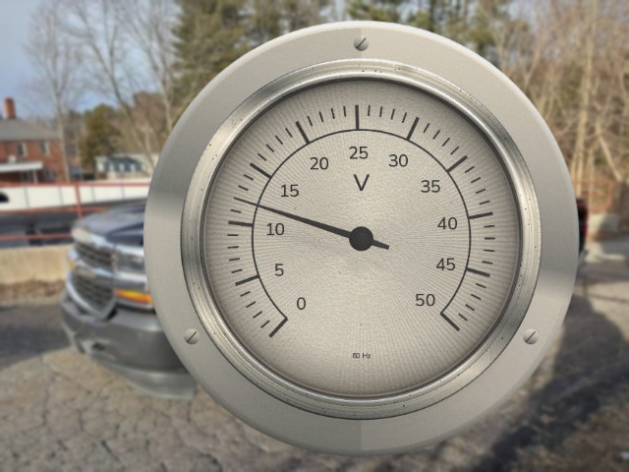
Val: 12
